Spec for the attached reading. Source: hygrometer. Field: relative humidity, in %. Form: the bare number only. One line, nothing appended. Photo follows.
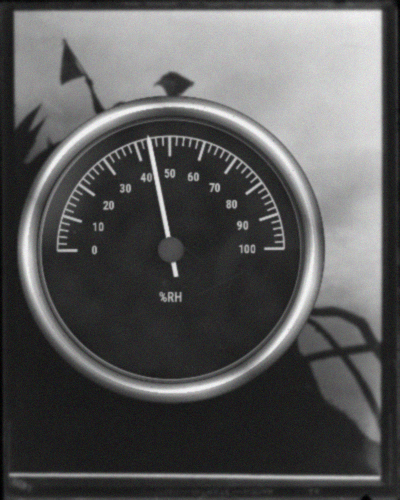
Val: 44
